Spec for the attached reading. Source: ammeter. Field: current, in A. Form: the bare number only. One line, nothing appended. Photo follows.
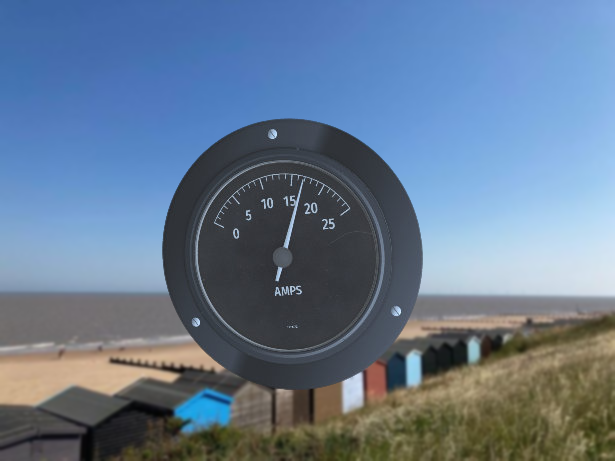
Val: 17
